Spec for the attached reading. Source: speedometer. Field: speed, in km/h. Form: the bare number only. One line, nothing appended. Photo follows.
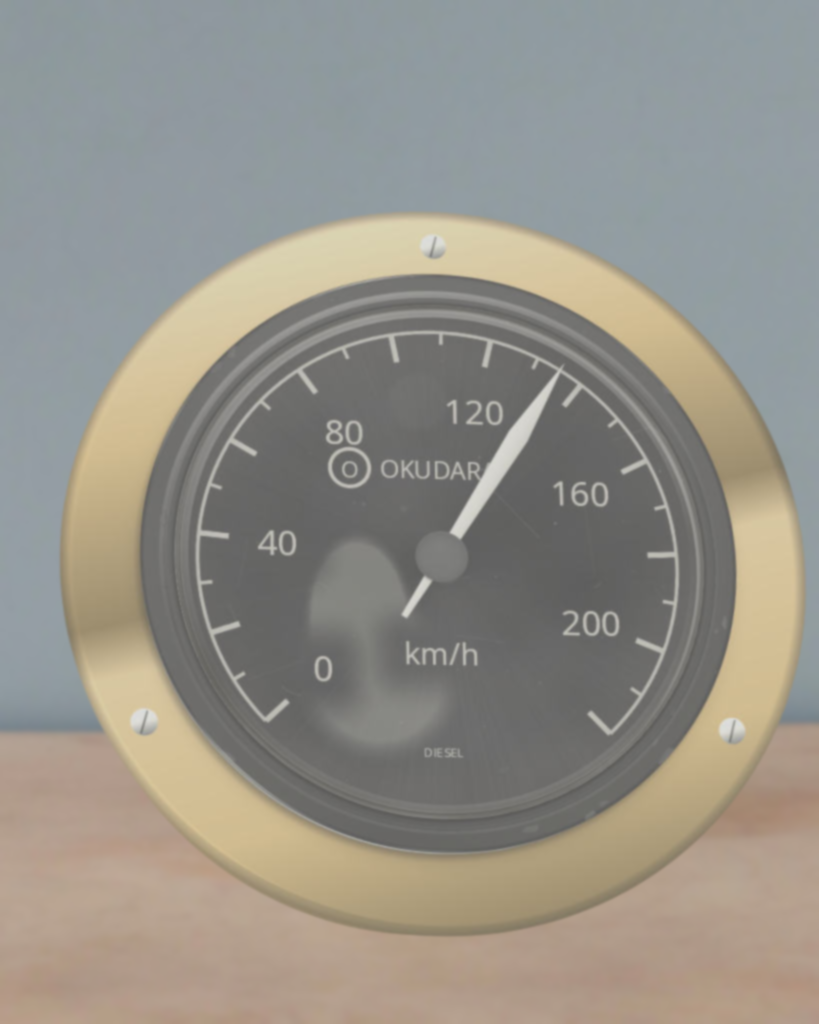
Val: 135
